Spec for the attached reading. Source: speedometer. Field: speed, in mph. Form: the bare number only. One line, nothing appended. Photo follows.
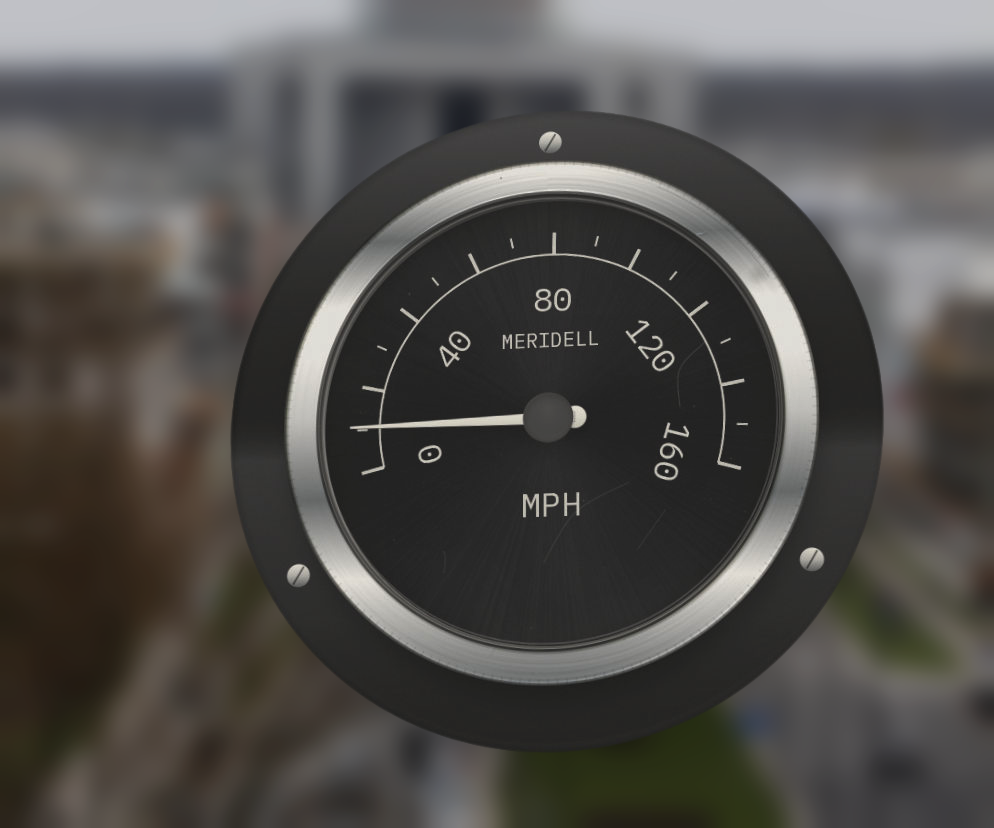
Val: 10
